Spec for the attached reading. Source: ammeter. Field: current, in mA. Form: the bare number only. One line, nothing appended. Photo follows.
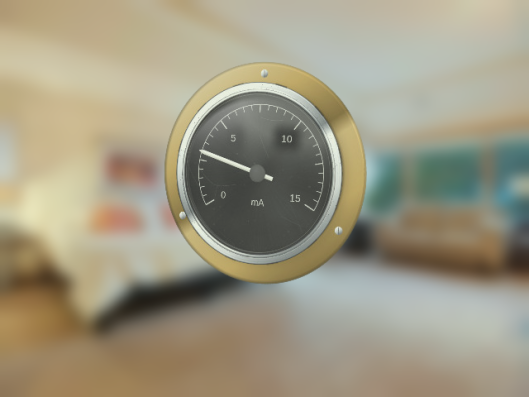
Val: 3
